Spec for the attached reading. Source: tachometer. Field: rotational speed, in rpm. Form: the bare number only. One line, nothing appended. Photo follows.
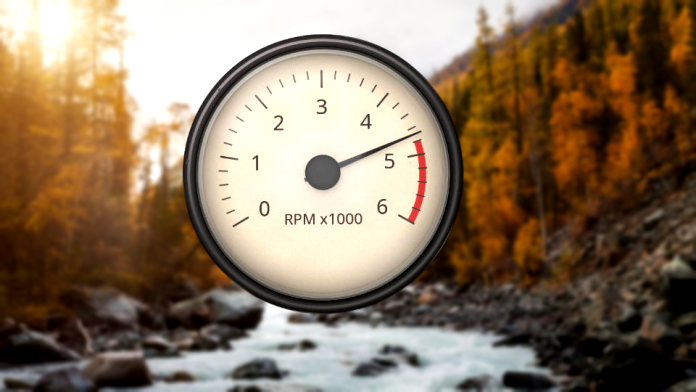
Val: 4700
